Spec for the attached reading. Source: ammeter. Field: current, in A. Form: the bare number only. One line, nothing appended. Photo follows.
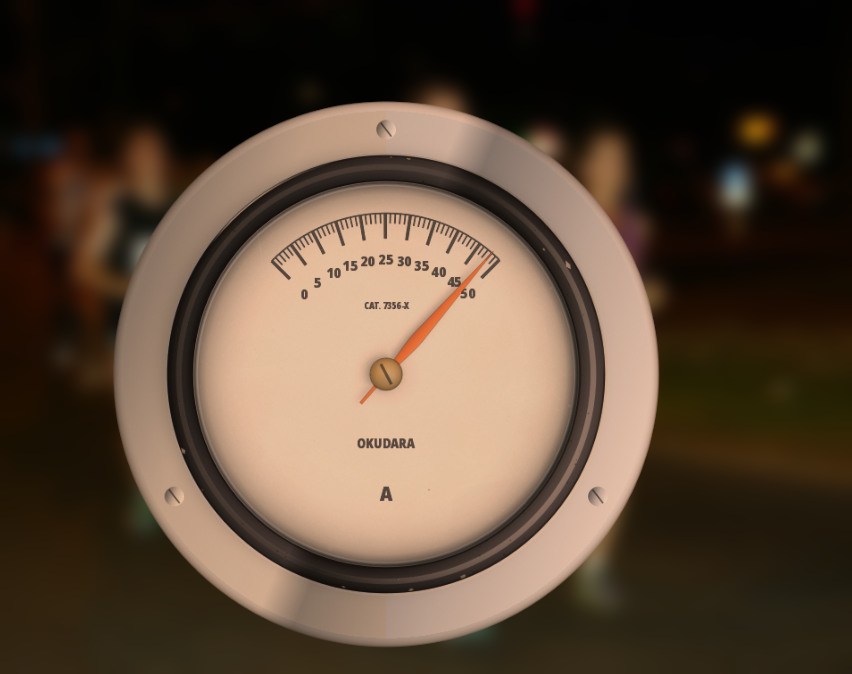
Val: 48
